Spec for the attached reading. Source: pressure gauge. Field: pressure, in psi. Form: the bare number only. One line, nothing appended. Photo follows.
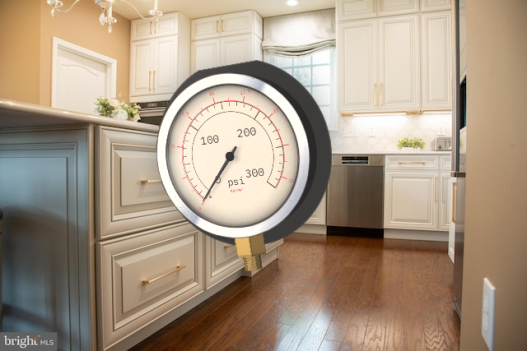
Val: 0
